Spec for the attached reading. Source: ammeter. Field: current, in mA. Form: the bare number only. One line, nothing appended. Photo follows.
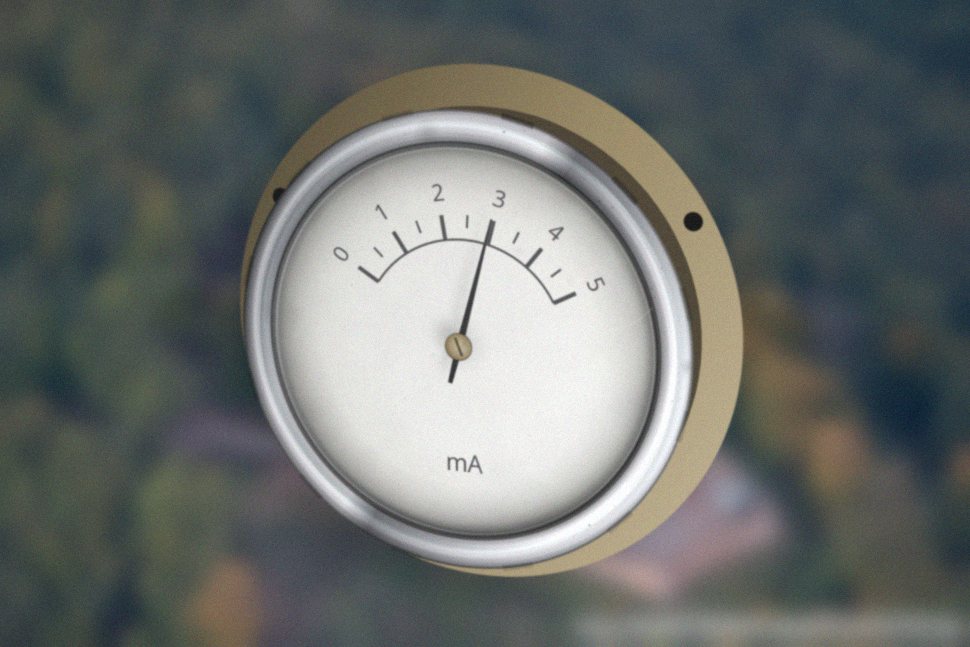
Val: 3
